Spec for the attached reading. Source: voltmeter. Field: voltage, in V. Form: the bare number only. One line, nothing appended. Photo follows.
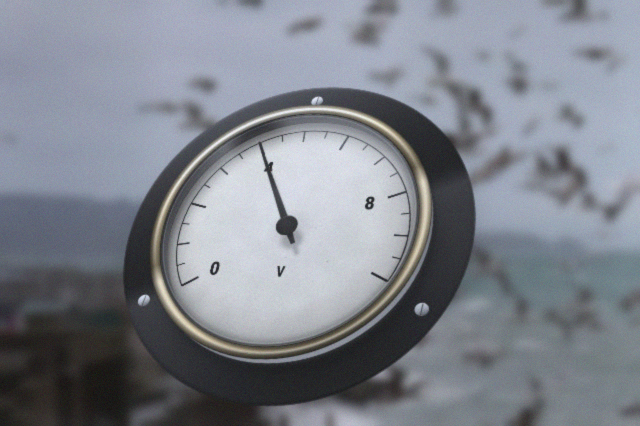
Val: 4
